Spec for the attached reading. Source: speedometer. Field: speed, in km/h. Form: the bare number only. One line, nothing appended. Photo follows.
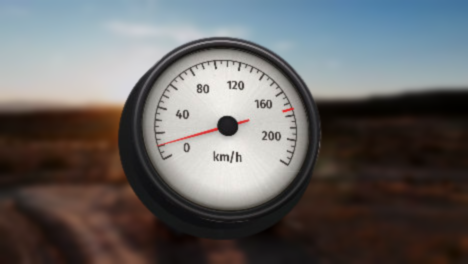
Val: 10
